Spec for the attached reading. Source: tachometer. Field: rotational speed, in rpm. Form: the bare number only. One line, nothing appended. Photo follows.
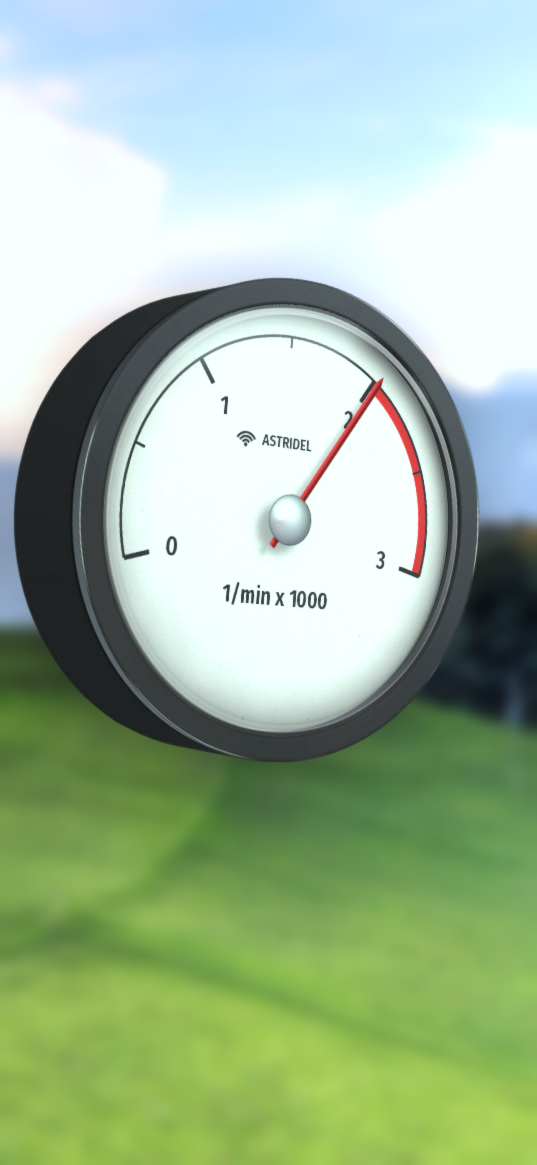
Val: 2000
